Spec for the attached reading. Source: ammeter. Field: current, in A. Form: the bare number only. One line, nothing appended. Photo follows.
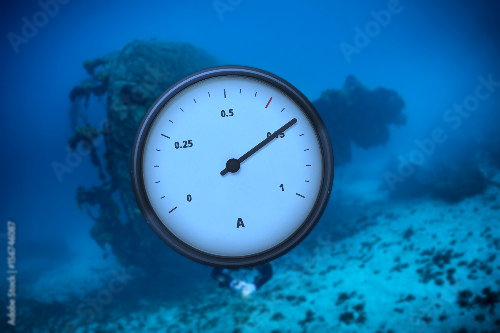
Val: 0.75
